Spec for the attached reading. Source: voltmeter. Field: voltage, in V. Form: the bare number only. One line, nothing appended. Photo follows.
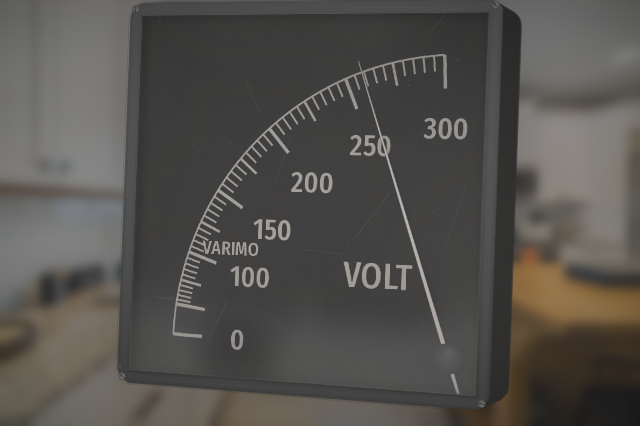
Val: 260
